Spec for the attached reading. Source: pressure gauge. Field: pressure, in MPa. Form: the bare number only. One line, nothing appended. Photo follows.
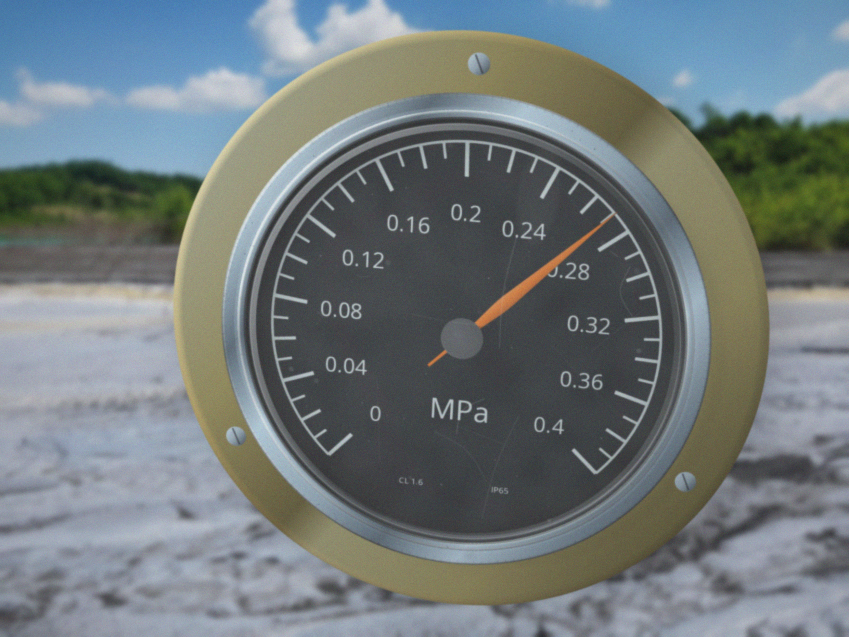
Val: 0.27
